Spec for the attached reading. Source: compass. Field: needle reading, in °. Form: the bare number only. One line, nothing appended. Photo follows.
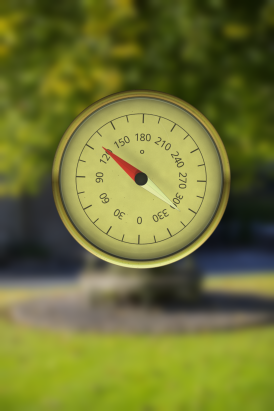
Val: 127.5
